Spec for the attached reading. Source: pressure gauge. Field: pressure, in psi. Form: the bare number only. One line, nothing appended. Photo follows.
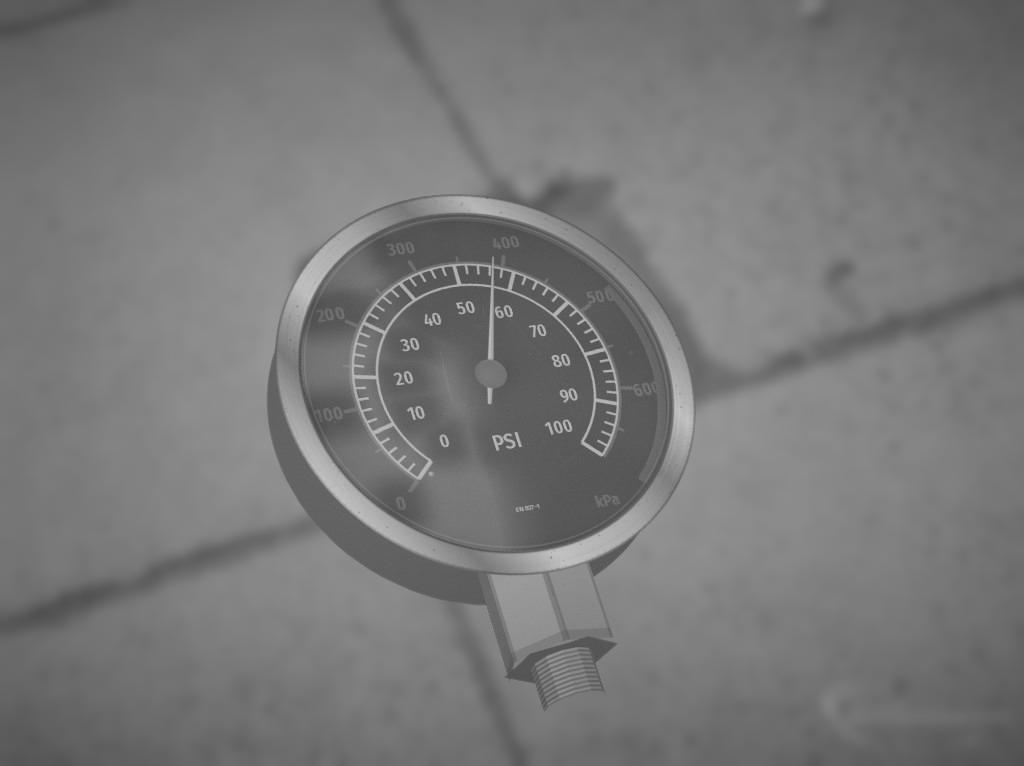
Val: 56
